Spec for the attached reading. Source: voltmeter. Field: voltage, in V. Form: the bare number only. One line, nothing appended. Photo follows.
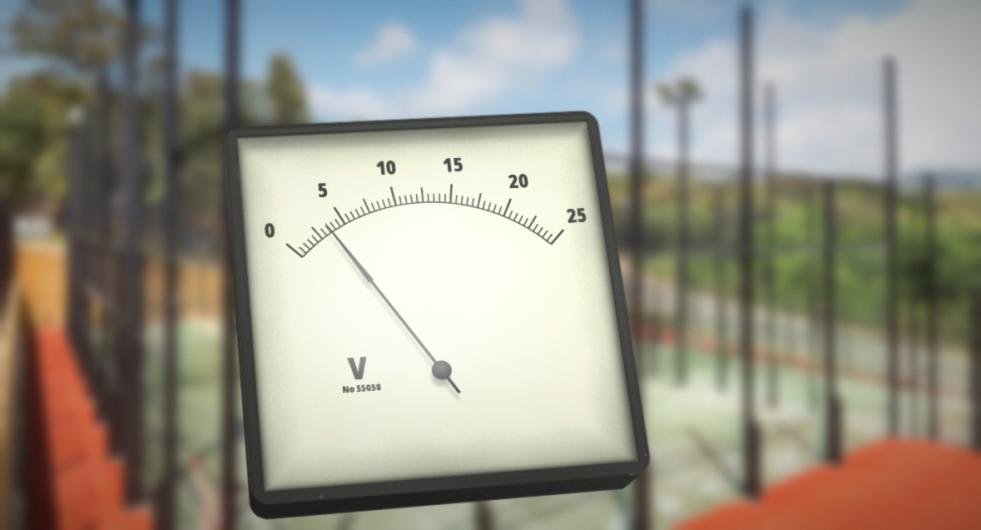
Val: 3.5
